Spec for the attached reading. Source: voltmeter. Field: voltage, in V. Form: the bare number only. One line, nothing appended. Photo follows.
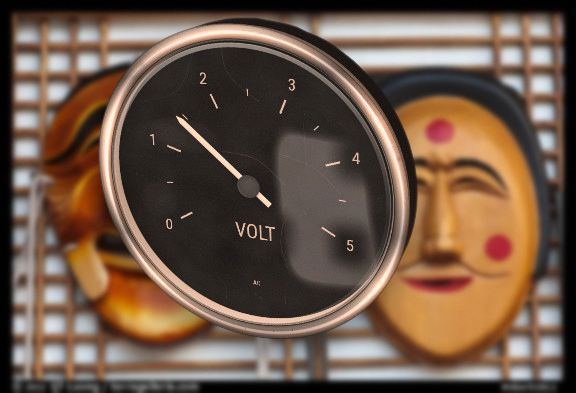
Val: 1.5
